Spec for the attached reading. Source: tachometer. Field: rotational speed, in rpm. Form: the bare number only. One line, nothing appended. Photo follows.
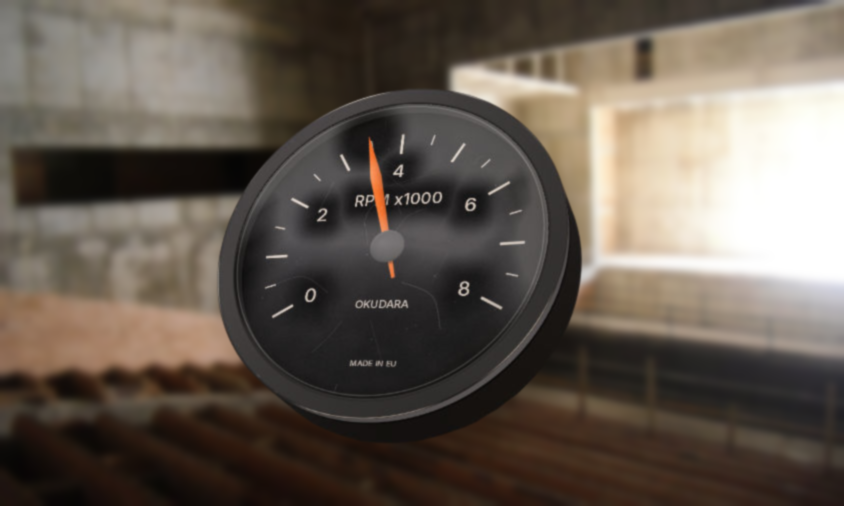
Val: 3500
